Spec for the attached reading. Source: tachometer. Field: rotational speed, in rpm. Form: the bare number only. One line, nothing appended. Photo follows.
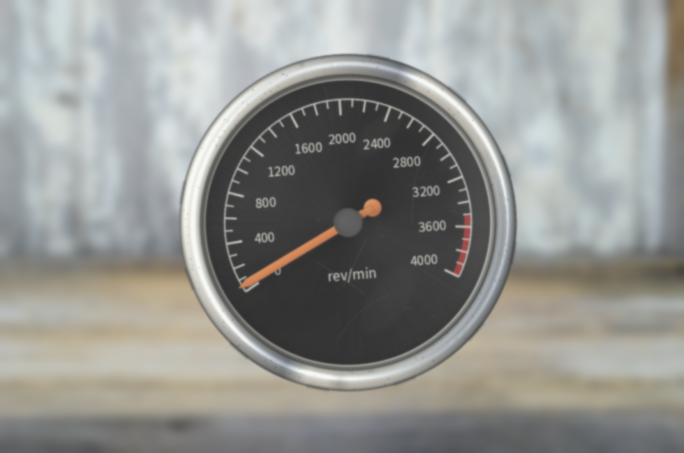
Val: 50
